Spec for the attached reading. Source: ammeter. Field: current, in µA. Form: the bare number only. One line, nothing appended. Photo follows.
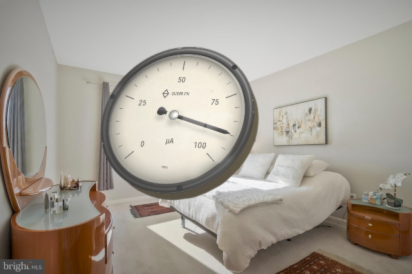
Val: 90
